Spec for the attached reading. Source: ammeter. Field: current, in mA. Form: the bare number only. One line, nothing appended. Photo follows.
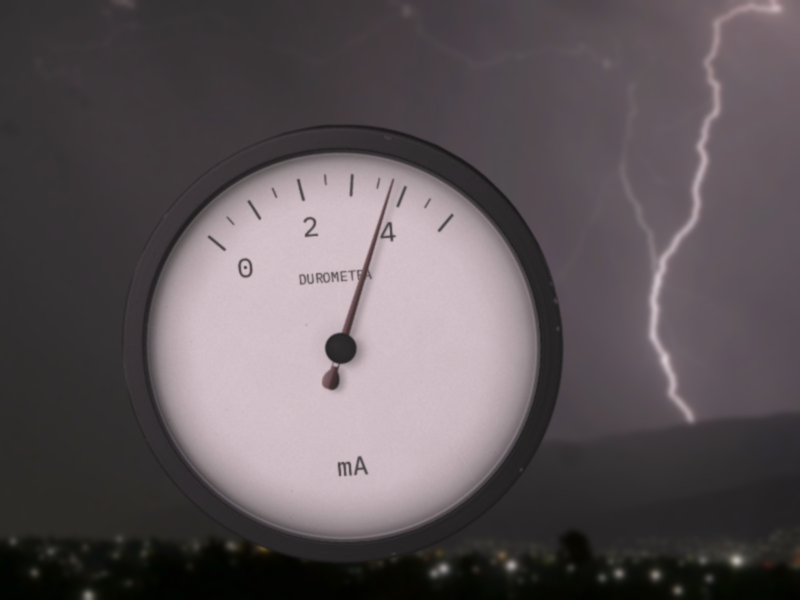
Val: 3.75
